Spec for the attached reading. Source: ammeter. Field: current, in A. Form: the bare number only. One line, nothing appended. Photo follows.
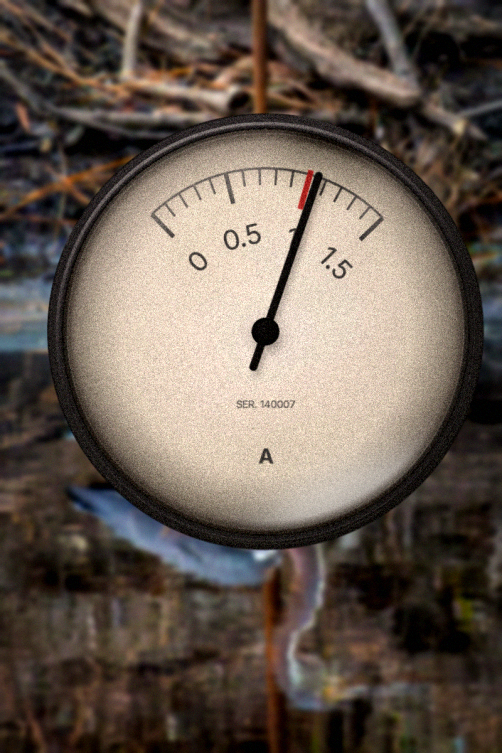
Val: 1.05
